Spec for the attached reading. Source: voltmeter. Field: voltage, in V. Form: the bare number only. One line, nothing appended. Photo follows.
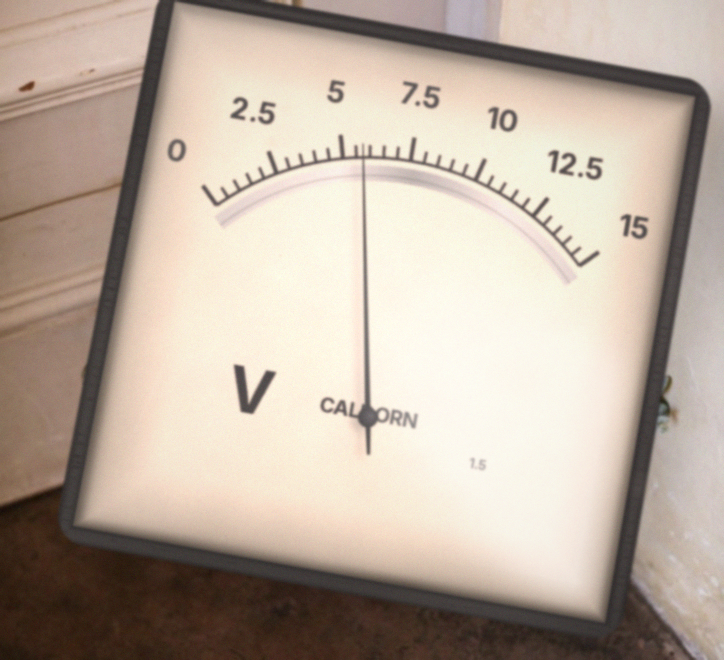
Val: 5.75
